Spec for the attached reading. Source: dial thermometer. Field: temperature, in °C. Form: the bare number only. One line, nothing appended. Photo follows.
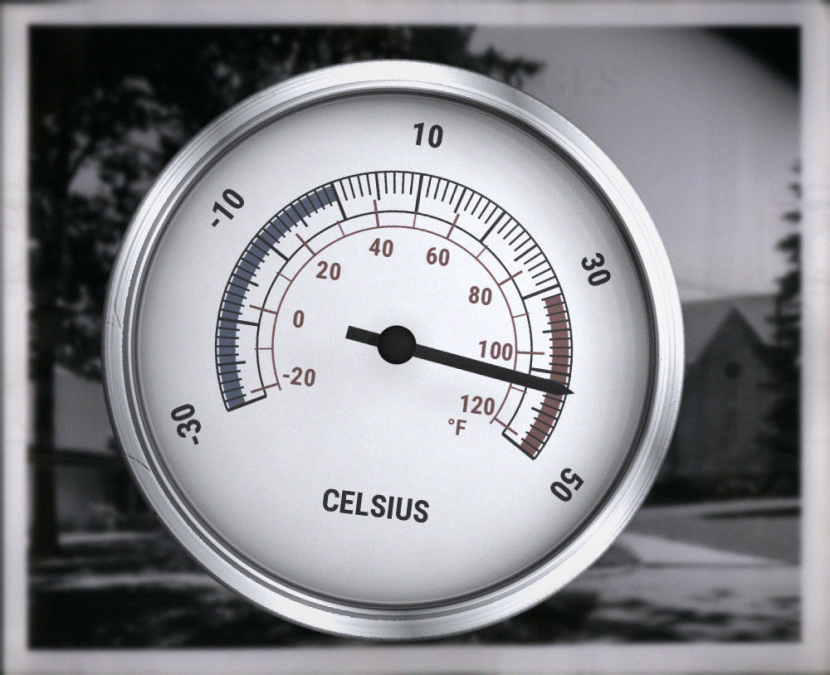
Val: 42
